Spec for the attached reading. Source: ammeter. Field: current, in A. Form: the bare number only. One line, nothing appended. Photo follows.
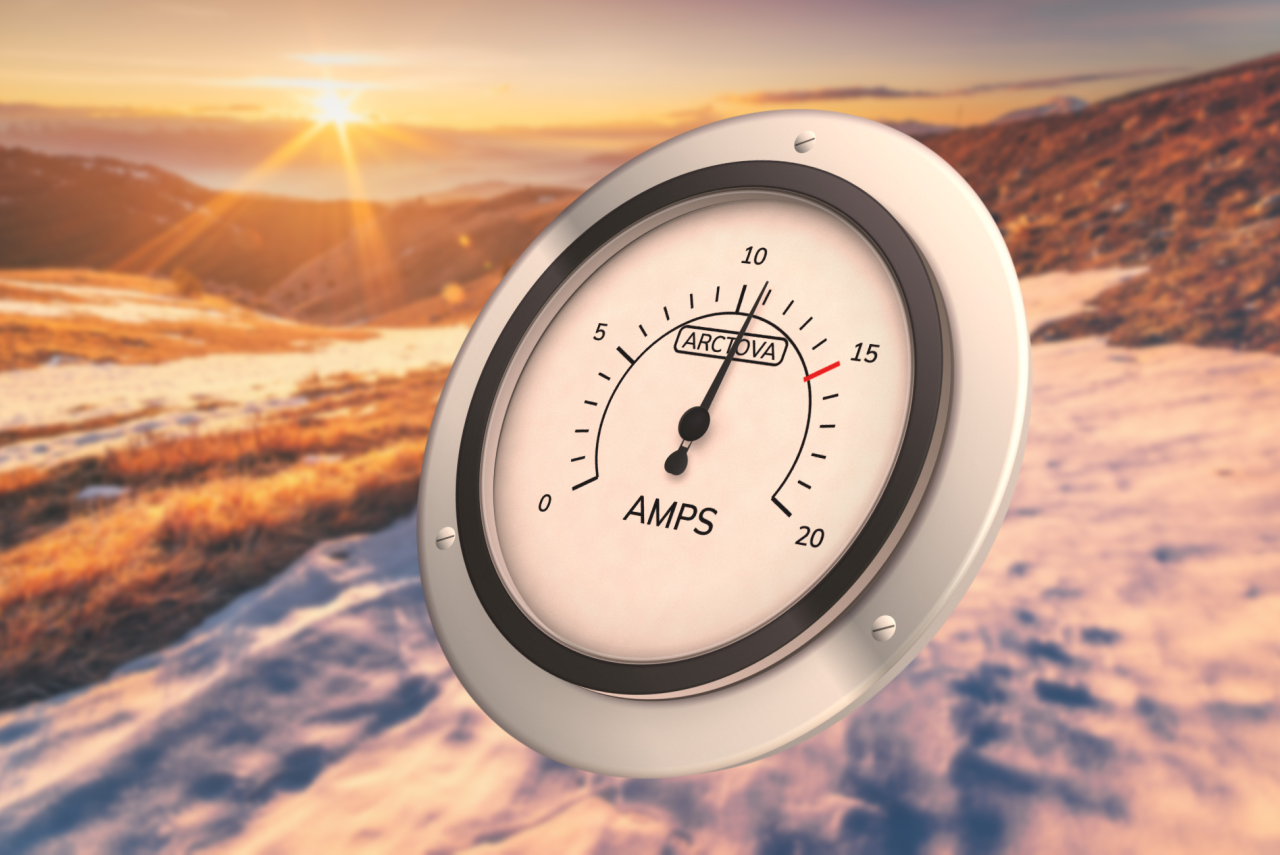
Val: 11
